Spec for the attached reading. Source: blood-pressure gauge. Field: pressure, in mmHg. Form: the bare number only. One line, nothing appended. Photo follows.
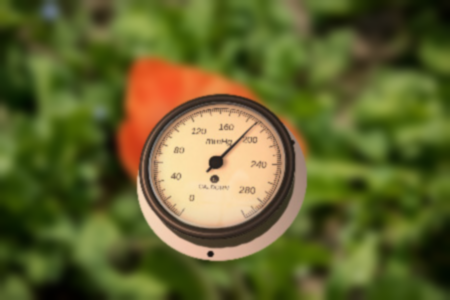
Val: 190
